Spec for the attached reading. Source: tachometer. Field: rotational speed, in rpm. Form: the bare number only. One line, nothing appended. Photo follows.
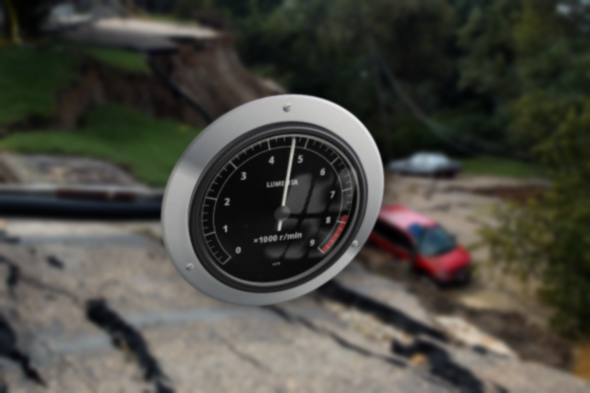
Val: 4600
